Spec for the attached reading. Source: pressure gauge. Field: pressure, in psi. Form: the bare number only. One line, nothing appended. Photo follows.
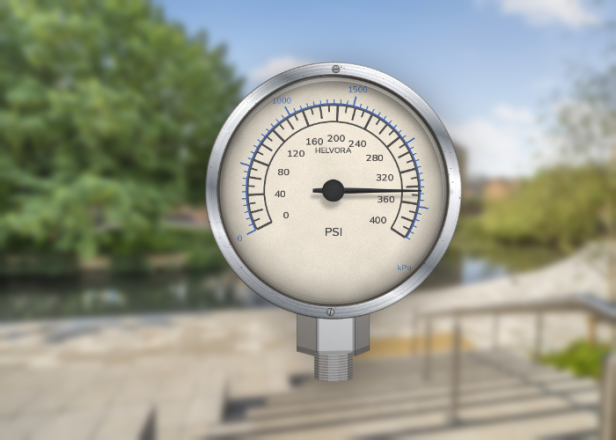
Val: 345
